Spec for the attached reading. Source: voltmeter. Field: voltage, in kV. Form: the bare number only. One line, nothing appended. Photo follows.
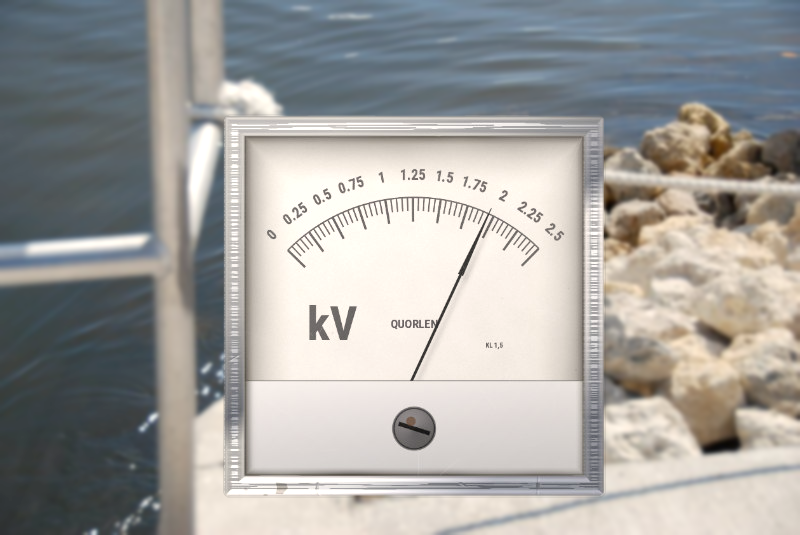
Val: 1.95
